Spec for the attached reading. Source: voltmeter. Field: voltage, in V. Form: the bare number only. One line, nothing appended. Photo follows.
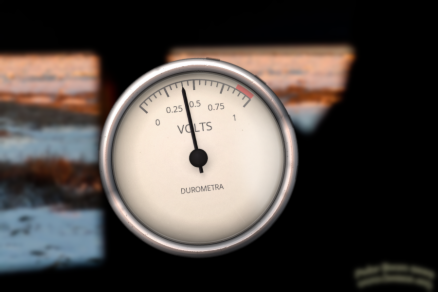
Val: 0.4
